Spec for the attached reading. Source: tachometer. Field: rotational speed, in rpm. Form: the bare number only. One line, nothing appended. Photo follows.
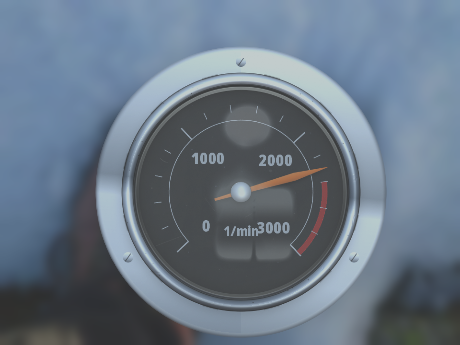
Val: 2300
